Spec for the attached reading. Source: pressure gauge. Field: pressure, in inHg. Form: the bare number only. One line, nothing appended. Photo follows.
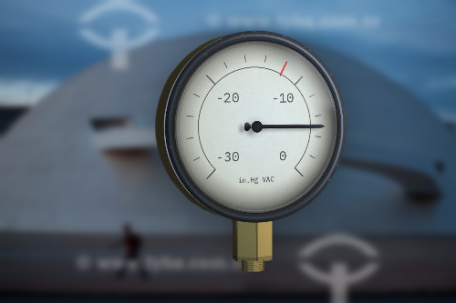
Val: -5
